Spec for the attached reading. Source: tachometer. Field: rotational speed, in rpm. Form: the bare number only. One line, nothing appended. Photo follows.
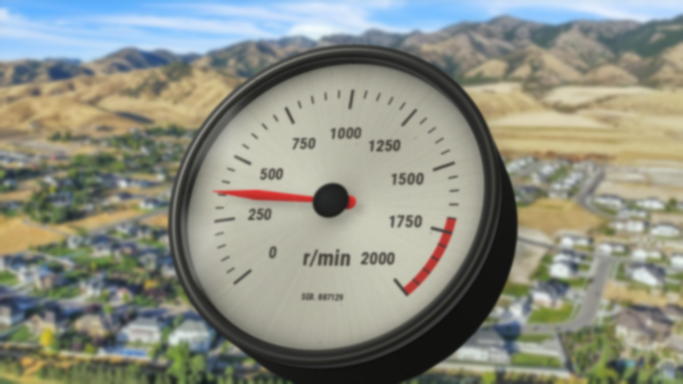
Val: 350
